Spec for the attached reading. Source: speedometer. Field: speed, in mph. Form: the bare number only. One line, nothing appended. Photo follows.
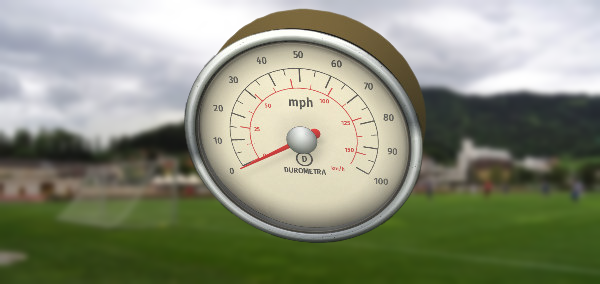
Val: 0
